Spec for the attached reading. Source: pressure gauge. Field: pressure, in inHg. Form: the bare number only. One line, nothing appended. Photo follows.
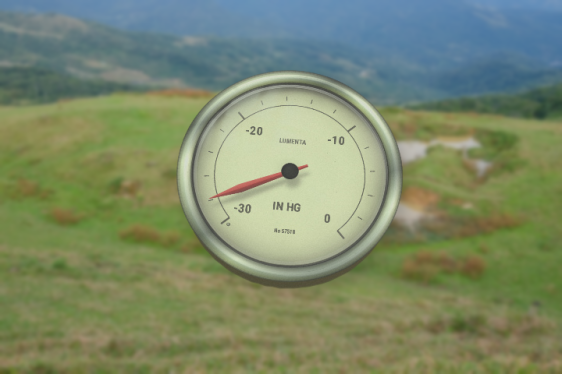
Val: -28
